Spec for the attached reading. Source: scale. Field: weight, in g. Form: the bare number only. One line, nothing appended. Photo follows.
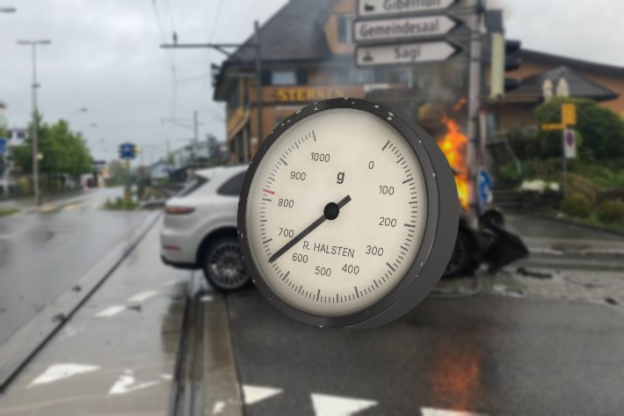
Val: 650
